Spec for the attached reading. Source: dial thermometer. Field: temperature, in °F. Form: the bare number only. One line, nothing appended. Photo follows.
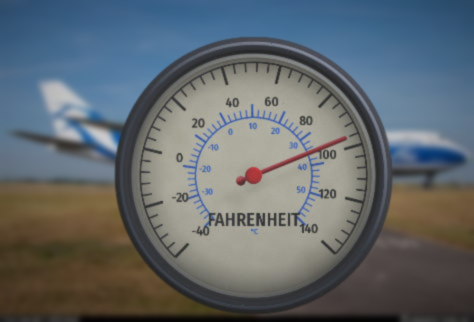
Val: 96
